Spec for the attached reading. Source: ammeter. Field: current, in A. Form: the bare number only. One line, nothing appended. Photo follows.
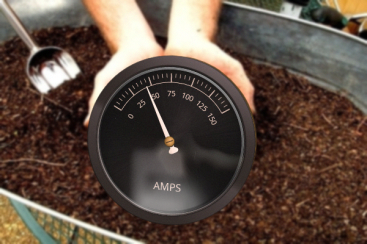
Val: 45
